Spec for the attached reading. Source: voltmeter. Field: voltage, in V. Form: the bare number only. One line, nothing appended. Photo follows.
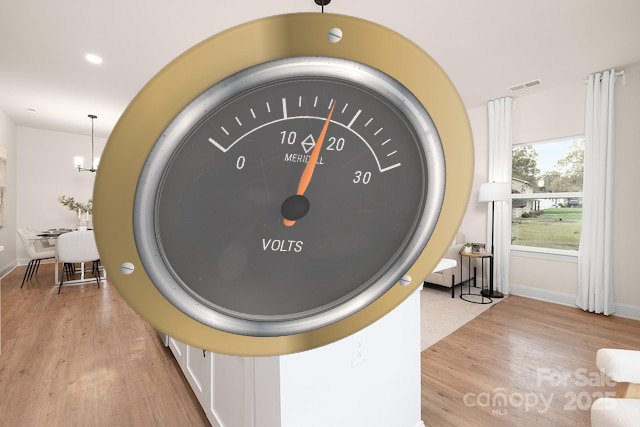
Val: 16
